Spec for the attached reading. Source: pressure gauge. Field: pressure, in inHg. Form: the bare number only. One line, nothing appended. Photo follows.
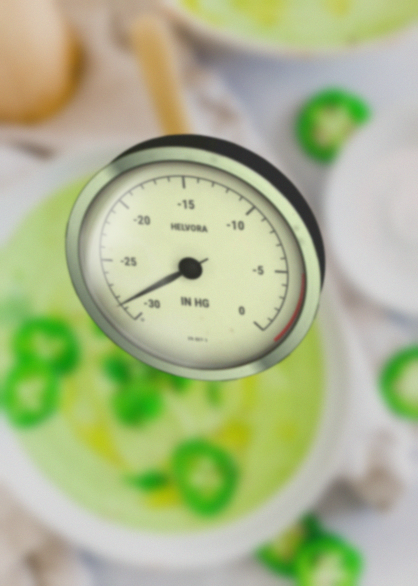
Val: -28.5
